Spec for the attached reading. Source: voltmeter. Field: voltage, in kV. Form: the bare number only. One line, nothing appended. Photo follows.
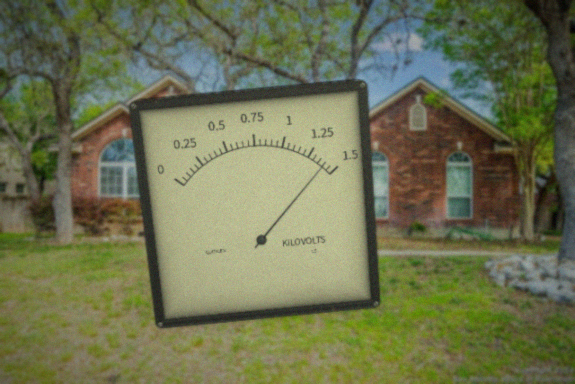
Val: 1.4
